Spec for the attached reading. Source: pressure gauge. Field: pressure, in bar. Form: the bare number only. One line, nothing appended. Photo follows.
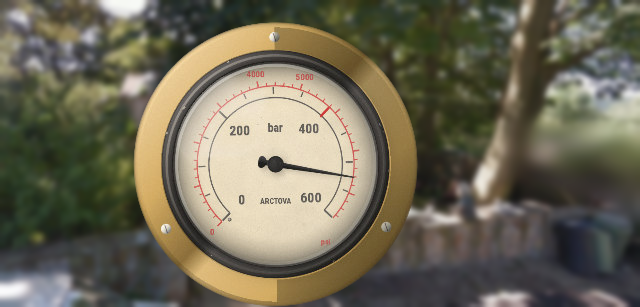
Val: 525
